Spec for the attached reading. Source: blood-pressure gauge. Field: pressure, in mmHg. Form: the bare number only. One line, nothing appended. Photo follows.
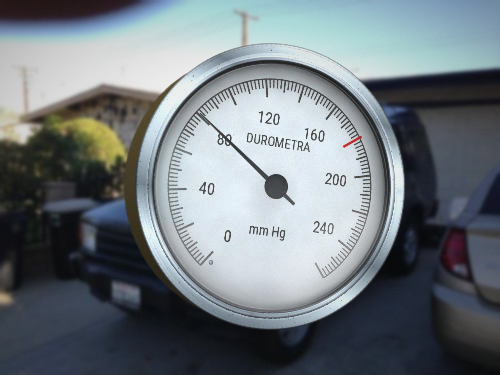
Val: 80
